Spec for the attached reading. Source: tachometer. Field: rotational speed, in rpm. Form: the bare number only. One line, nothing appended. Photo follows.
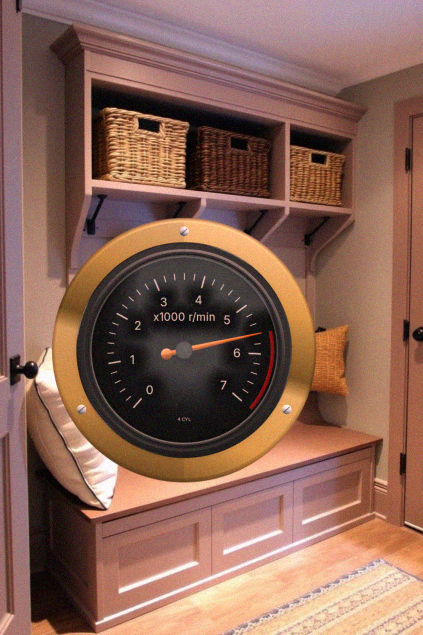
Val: 5600
